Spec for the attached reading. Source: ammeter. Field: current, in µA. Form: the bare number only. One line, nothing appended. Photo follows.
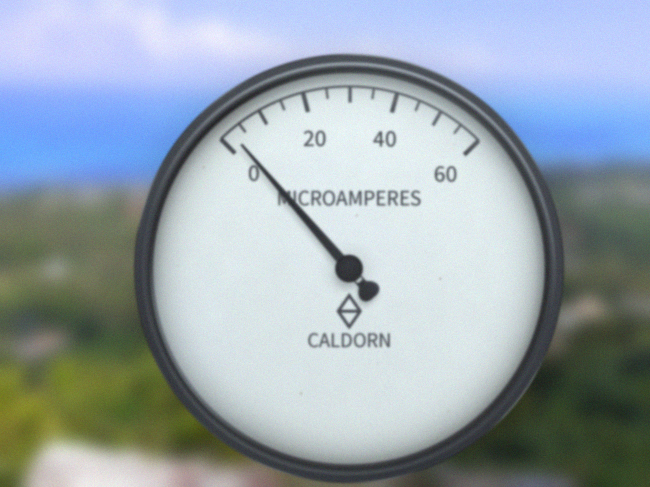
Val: 2.5
